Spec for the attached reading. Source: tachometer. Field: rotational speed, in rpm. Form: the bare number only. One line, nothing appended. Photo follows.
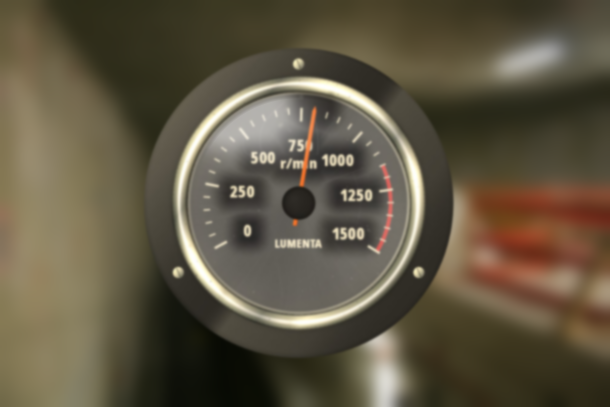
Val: 800
